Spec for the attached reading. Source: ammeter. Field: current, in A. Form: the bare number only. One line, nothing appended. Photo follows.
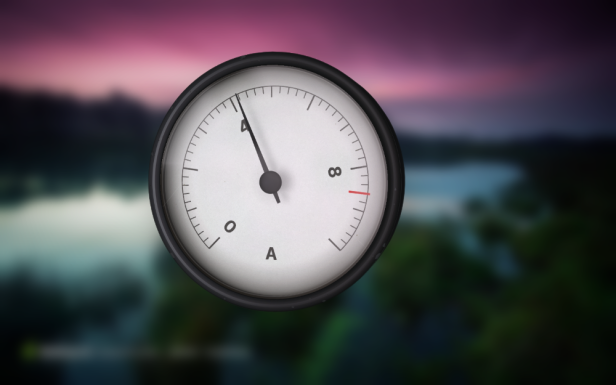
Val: 4.2
